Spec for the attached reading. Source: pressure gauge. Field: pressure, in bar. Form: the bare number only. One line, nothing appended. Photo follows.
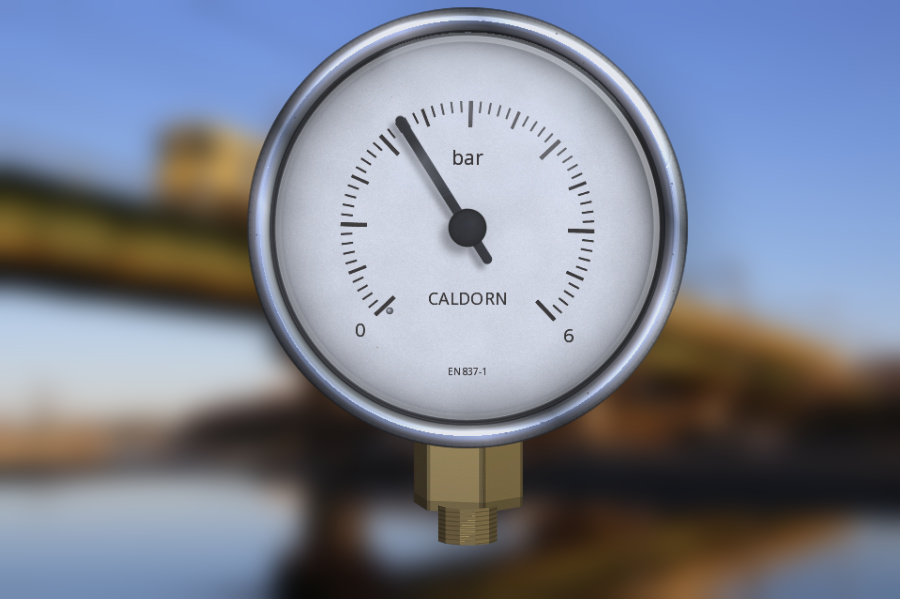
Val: 2.25
